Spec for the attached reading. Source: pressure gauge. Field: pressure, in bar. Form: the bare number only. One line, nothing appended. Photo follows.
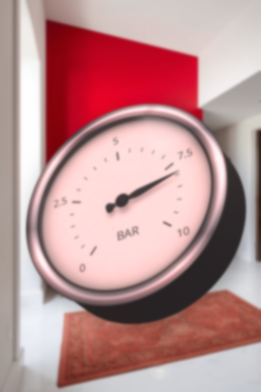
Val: 8
